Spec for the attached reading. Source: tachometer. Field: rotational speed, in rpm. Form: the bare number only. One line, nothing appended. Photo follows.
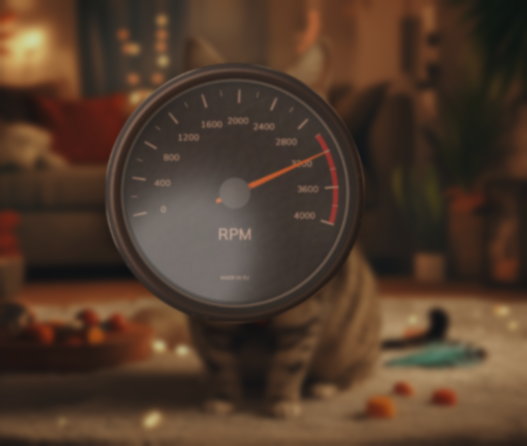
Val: 3200
